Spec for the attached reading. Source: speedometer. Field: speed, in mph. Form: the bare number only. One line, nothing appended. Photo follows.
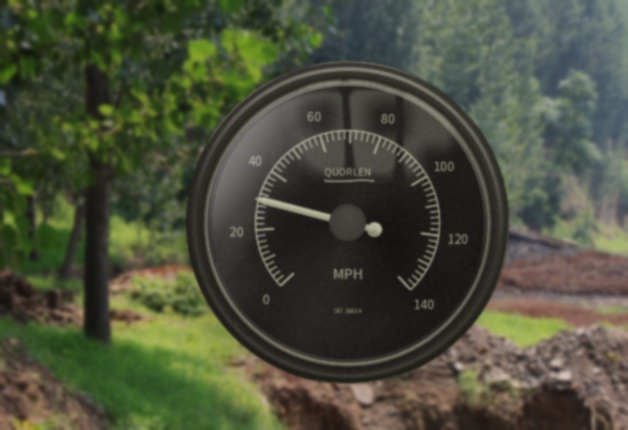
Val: 30
